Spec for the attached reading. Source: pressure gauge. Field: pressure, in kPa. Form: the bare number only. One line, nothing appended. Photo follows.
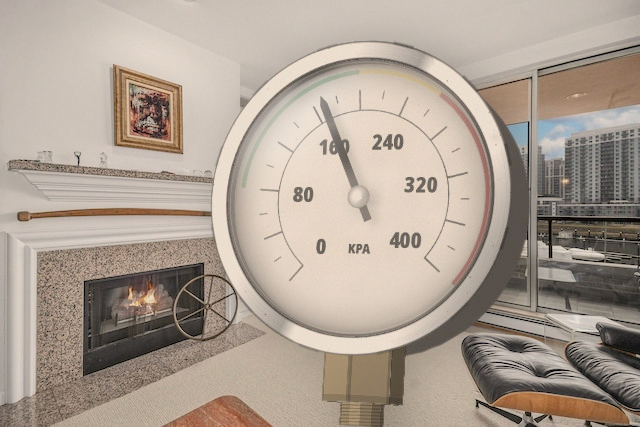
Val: 170
